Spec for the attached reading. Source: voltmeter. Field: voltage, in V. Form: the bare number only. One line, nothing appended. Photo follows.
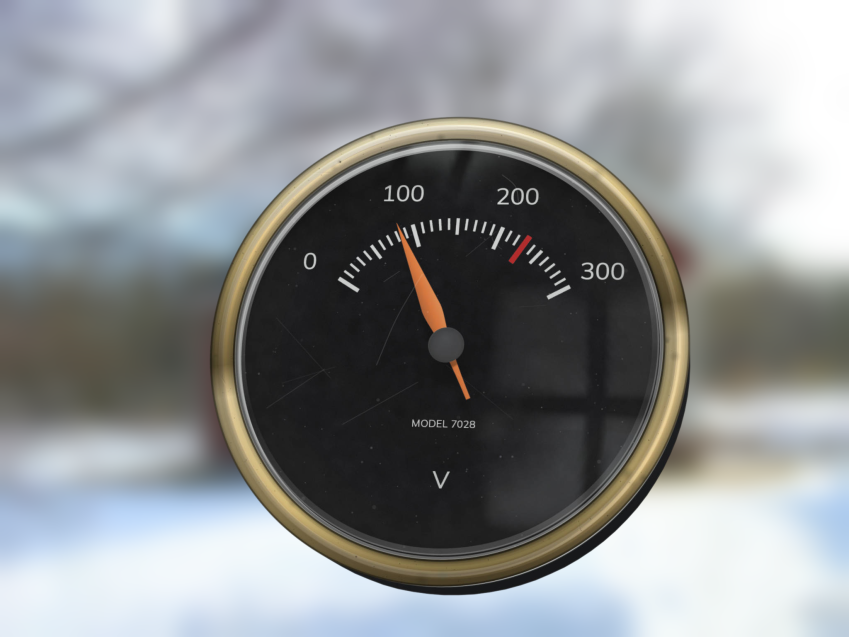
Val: 85
